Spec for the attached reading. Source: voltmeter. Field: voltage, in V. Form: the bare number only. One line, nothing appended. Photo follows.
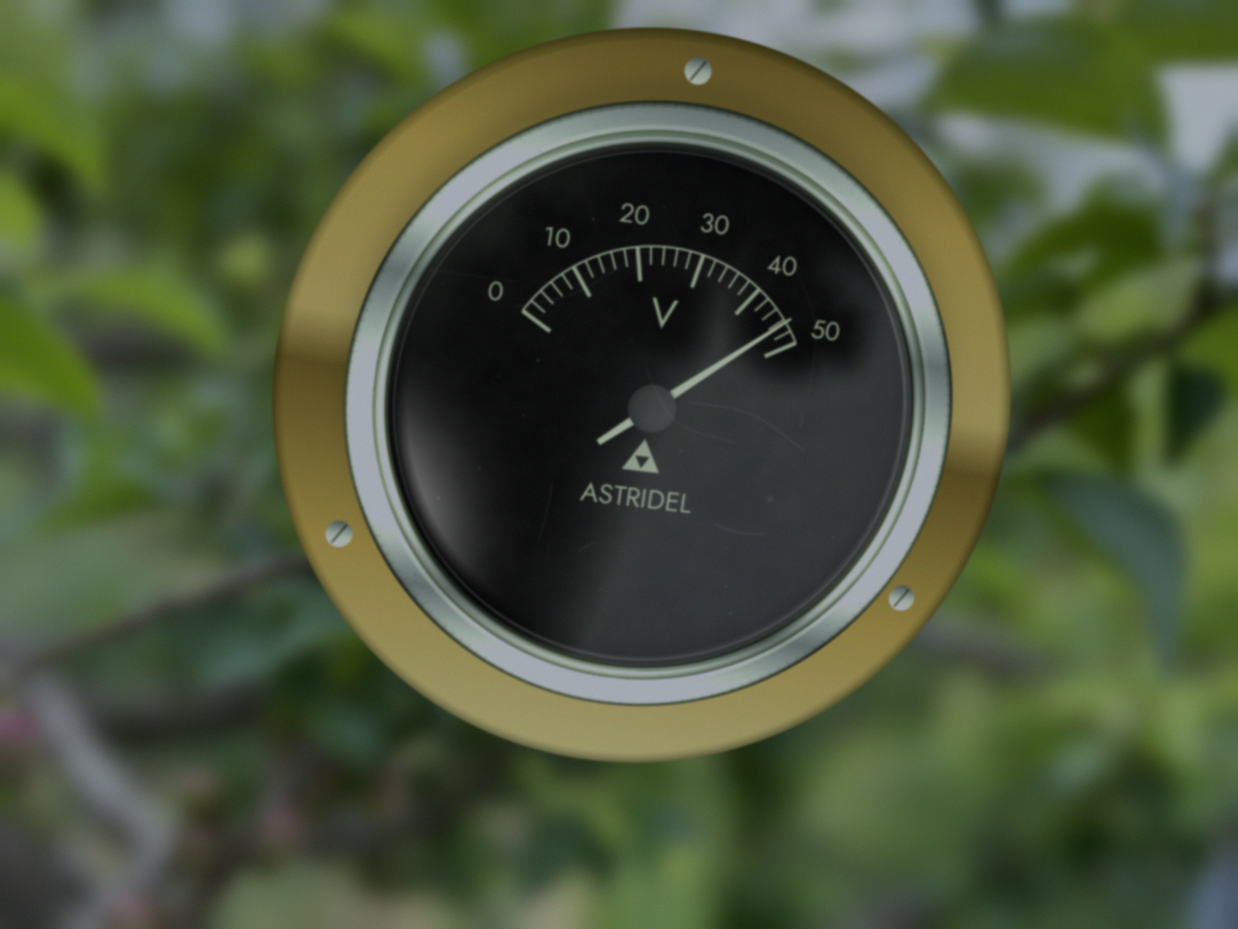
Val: 46
